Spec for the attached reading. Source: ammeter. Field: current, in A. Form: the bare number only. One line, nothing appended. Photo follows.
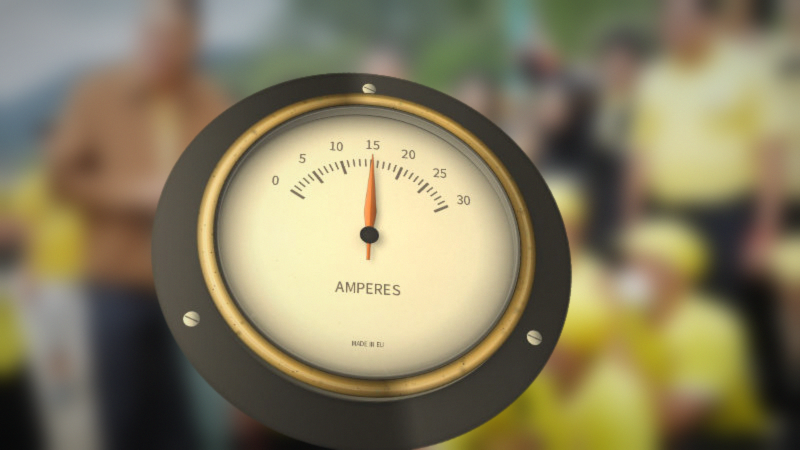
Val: 15
